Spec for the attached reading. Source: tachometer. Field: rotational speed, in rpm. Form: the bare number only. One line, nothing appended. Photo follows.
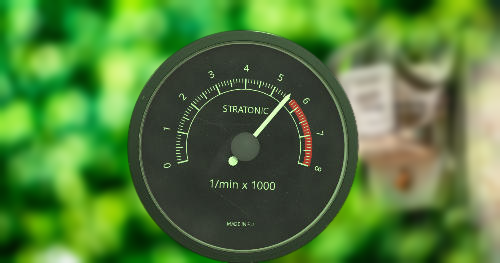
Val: 5500
